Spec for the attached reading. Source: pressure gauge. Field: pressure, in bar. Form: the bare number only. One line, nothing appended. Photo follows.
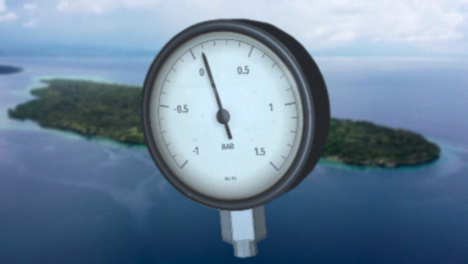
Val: 0.1
